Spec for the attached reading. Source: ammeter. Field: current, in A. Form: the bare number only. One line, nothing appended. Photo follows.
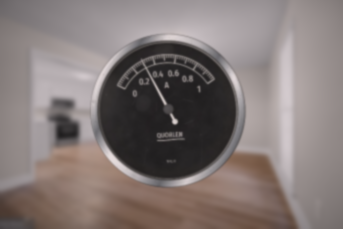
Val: 0.3
